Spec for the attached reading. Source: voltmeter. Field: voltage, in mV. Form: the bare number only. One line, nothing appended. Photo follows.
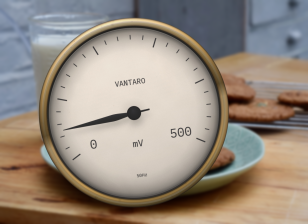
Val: 50
